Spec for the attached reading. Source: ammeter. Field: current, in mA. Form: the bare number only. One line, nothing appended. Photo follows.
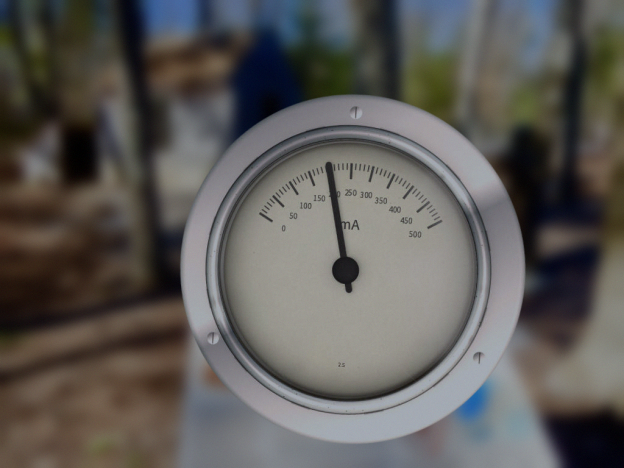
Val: 200
